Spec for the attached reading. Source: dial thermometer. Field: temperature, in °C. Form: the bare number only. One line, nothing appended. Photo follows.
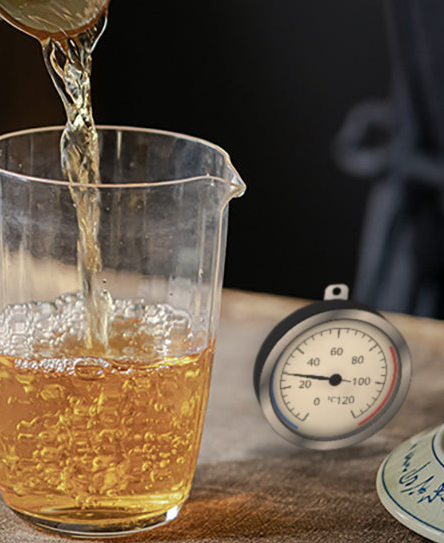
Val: 28
